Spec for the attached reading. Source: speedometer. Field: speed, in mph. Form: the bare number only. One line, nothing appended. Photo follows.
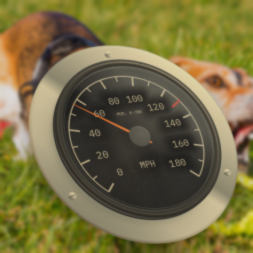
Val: 55
